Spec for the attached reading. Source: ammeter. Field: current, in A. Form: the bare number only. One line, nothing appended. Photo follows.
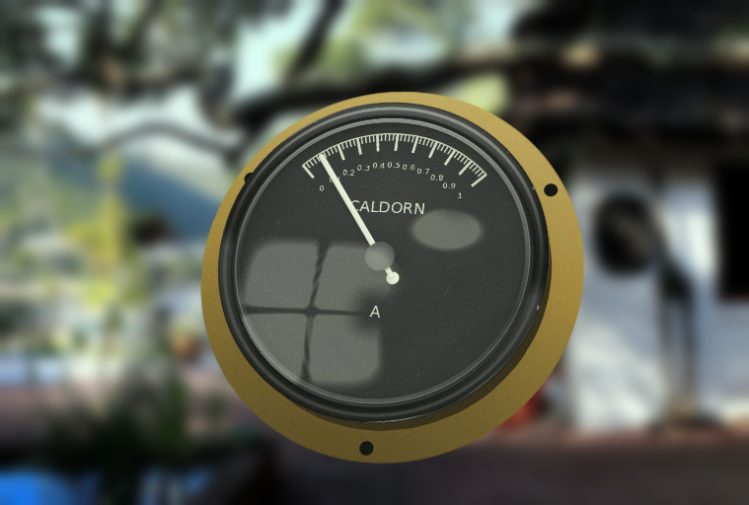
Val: 0.1
